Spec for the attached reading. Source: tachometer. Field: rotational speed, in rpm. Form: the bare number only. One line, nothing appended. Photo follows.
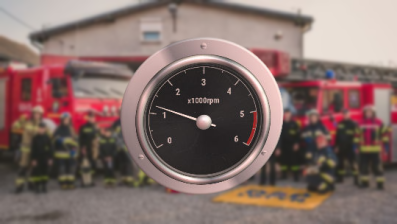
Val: 1250
